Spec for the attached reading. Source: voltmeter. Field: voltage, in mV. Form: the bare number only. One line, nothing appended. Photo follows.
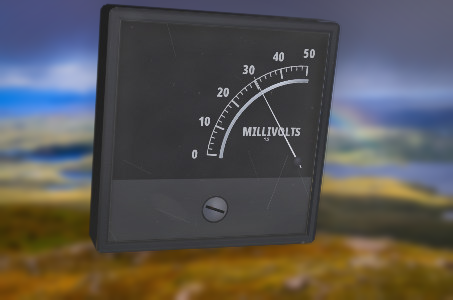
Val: 30
